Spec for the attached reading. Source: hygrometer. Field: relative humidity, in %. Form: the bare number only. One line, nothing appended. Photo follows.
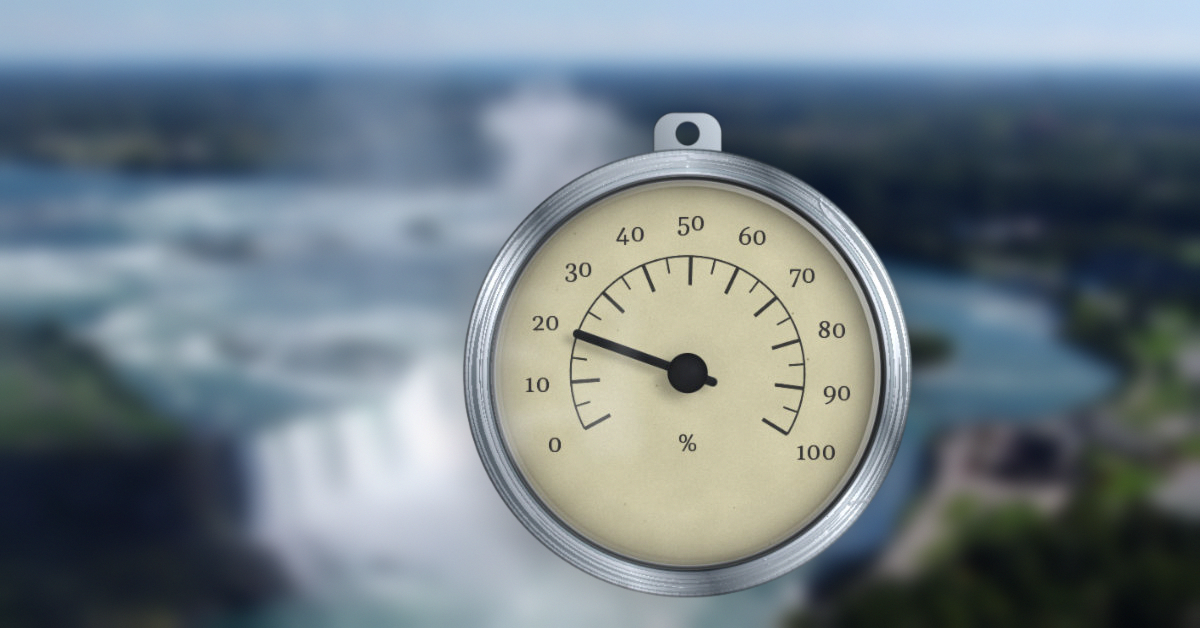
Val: 20
